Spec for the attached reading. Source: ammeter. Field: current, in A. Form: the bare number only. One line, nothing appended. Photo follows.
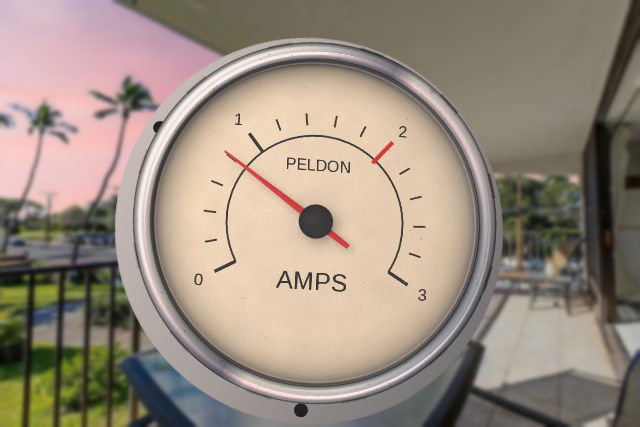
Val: 0.8
